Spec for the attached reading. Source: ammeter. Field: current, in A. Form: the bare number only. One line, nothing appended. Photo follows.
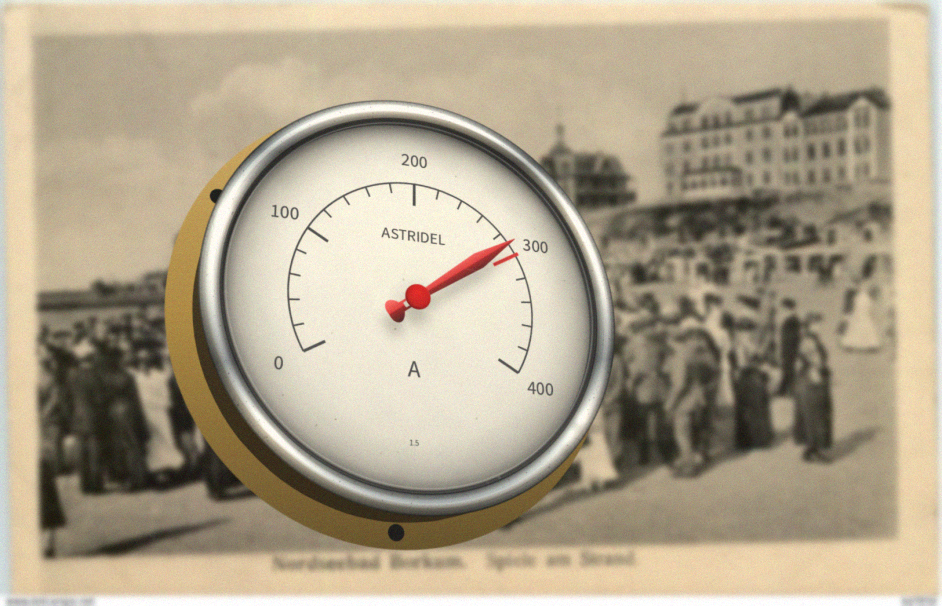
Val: 290
